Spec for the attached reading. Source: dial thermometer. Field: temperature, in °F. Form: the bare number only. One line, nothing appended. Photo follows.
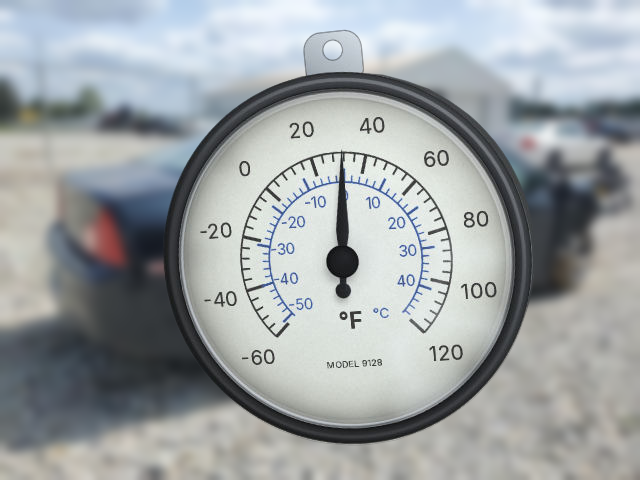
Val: 32
